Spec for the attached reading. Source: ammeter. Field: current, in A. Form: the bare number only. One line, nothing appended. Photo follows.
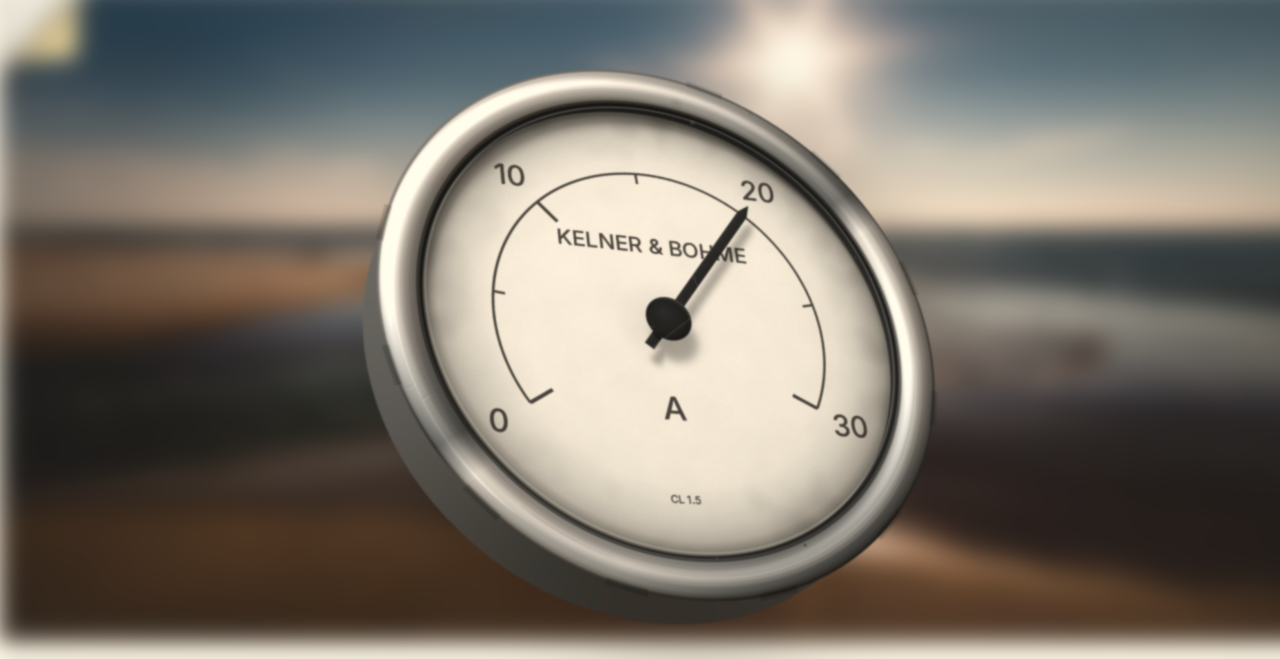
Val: 20
